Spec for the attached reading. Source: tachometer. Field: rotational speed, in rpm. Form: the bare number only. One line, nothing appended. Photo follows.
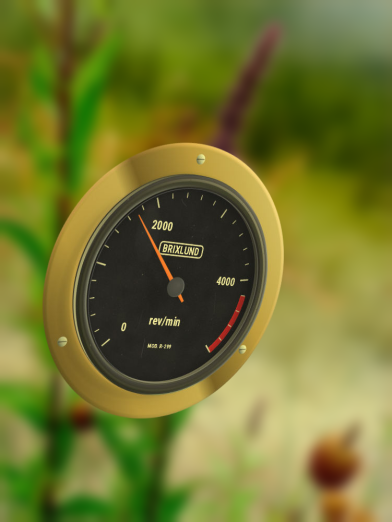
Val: 1700
